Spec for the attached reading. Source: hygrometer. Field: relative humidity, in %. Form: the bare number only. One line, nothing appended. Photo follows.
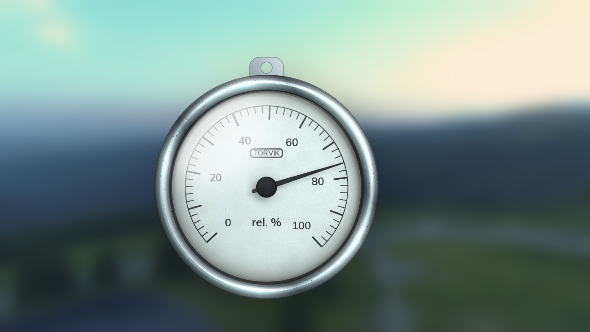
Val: 76
